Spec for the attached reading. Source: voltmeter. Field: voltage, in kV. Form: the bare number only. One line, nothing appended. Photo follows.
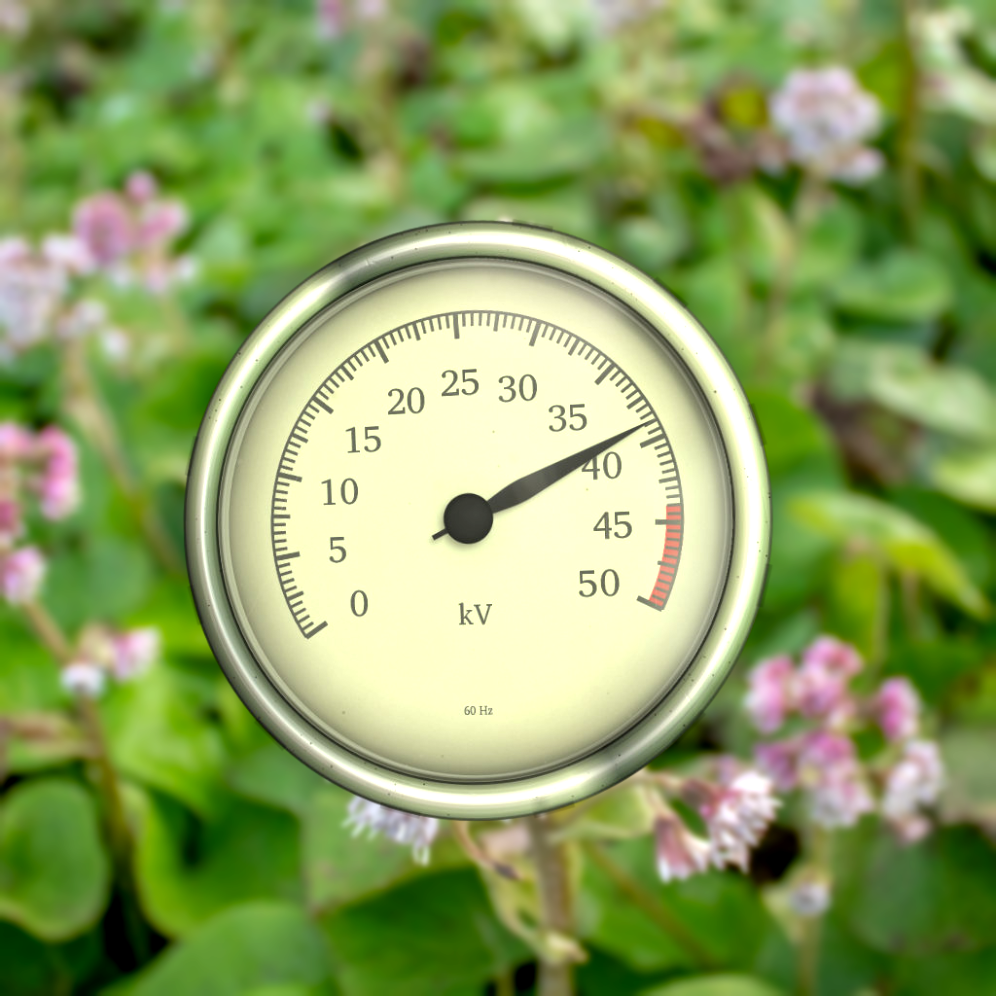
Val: 39
